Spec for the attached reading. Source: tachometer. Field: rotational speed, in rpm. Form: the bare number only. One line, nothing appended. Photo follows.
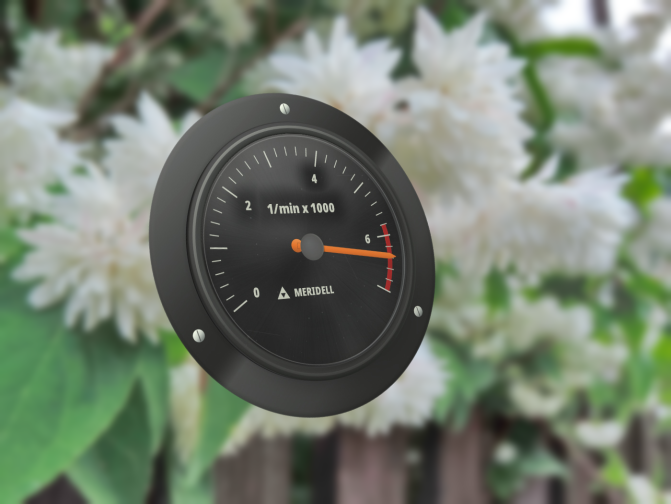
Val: 6400
